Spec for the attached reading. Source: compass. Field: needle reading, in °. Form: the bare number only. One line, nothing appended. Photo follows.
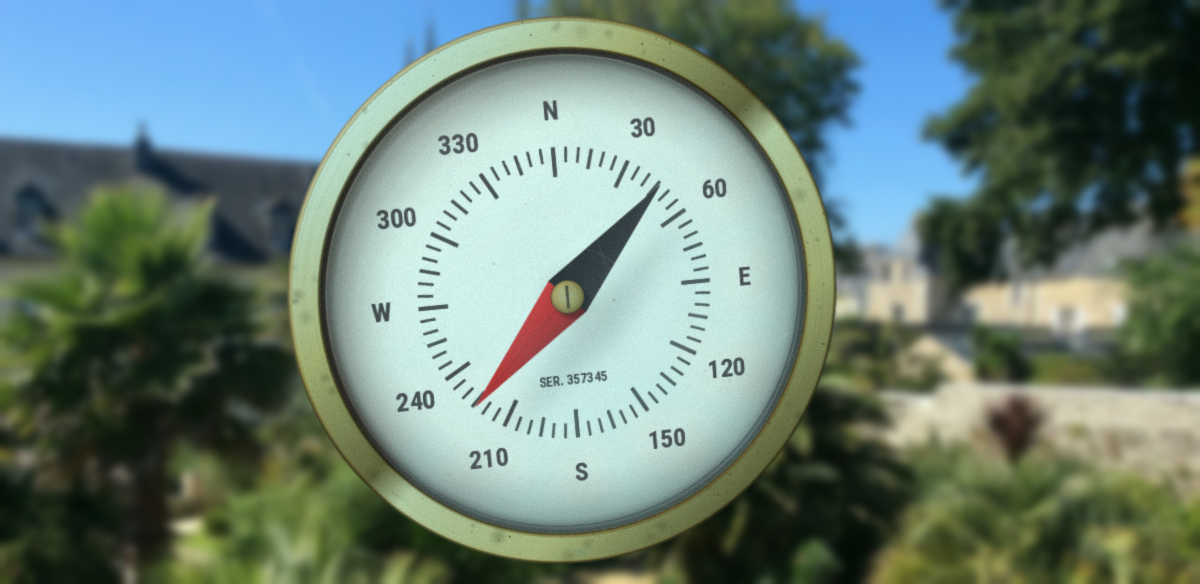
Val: 225
